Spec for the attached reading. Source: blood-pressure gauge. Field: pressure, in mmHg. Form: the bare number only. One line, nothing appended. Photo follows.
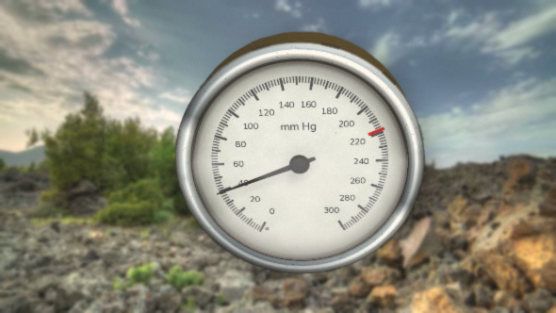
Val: 40
